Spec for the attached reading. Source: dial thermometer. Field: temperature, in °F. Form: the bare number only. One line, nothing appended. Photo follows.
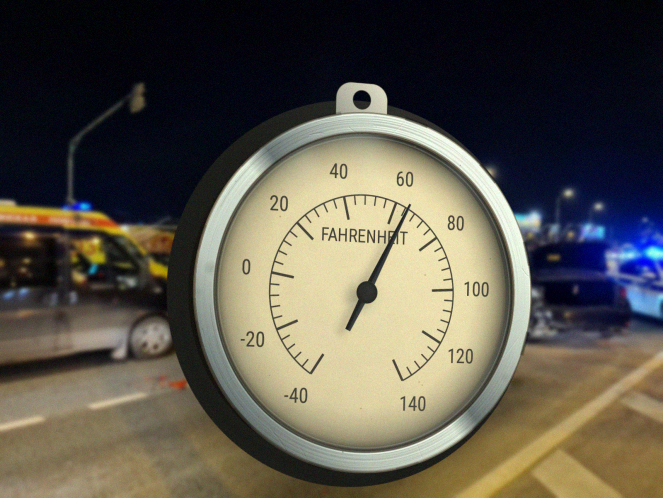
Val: 64
